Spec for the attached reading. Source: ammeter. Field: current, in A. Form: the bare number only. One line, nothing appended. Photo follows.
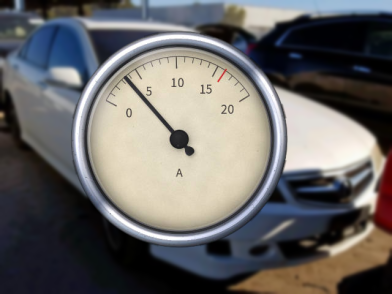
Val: 3.5
